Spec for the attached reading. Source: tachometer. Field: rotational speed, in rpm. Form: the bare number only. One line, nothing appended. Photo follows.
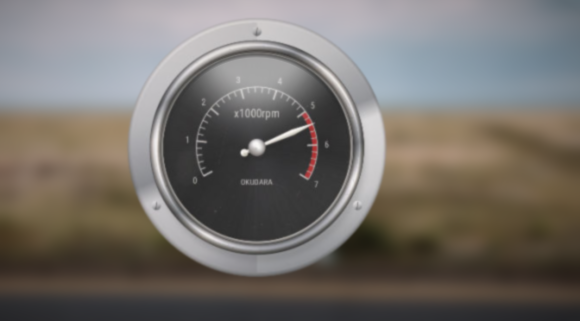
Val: 5400
